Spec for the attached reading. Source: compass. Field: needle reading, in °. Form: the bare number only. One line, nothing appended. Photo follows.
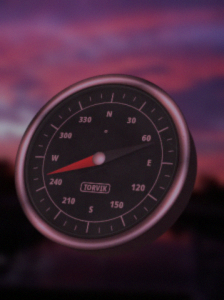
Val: 250
